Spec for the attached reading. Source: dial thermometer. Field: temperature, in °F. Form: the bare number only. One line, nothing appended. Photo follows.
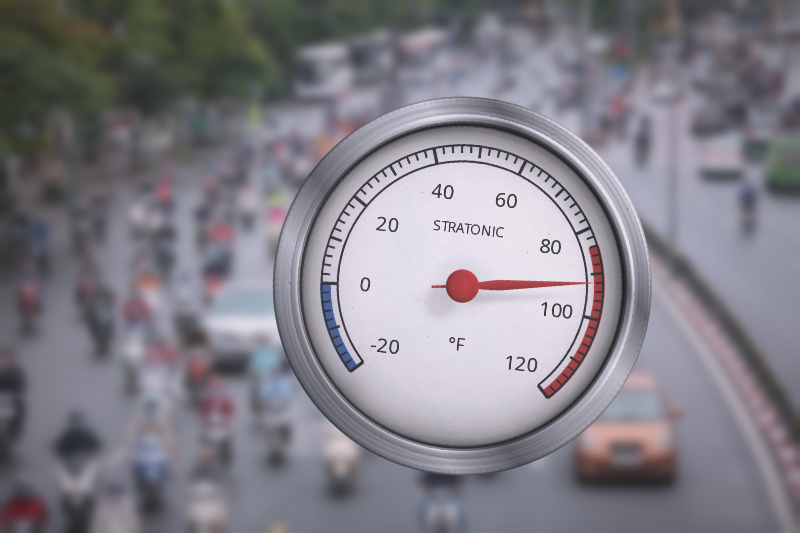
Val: 92
